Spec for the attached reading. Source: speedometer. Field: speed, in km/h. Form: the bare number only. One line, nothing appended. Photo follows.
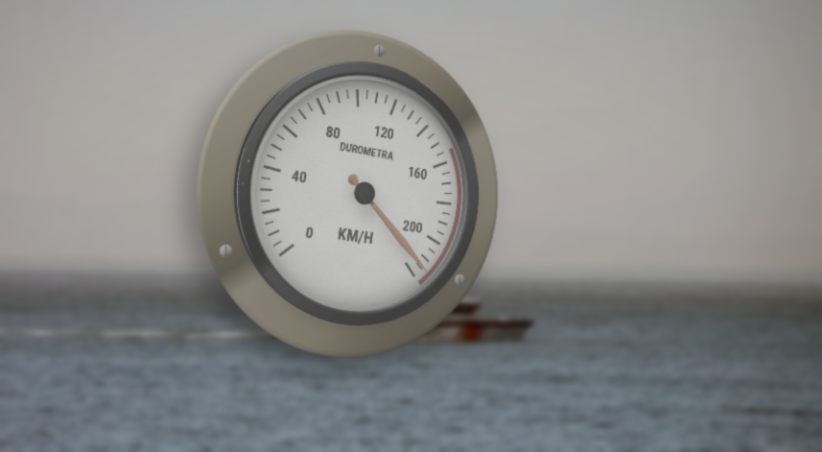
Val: 215
